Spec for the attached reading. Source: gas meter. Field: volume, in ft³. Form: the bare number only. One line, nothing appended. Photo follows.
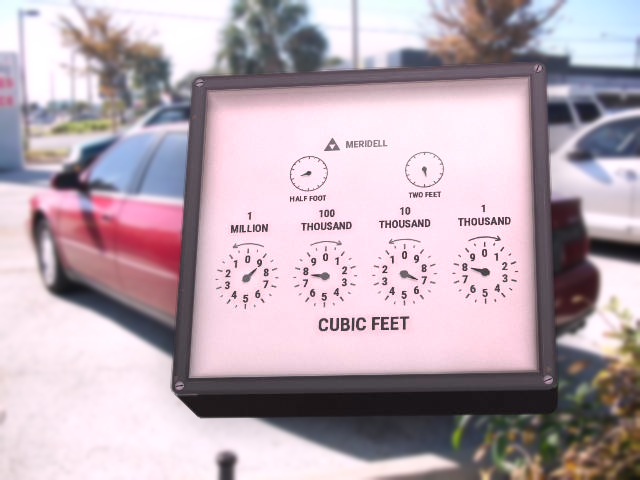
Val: 876800
